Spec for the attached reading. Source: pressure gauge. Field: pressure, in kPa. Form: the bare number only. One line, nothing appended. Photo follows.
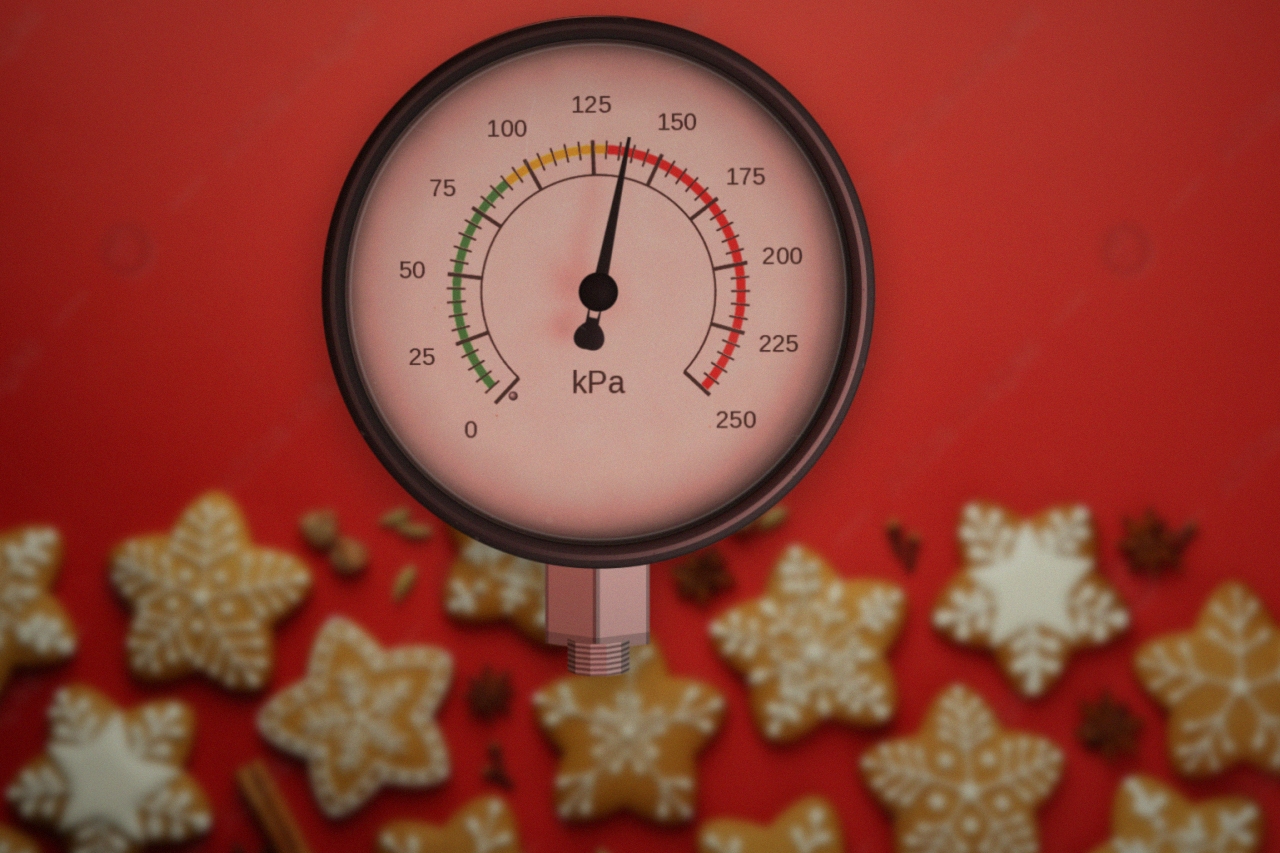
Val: 137.5
